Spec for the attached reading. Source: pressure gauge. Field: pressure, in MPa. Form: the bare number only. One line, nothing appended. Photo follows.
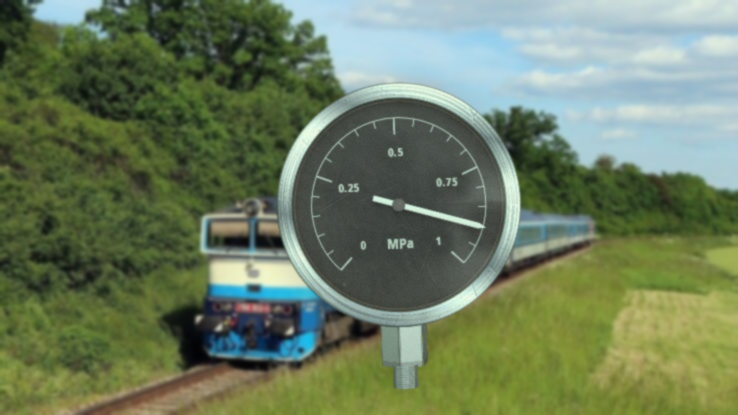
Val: 0.9
